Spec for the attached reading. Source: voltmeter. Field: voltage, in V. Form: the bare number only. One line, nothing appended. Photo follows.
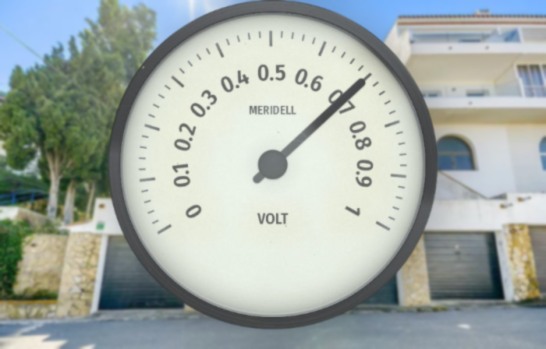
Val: 0.7
